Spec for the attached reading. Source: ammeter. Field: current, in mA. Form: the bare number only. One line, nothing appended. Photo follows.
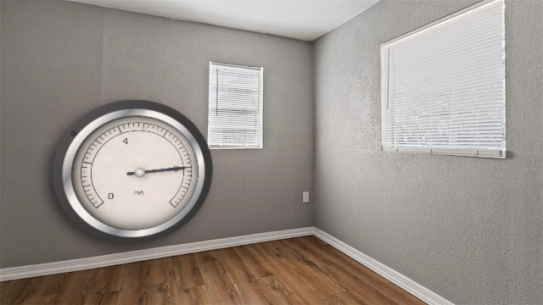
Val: 8
